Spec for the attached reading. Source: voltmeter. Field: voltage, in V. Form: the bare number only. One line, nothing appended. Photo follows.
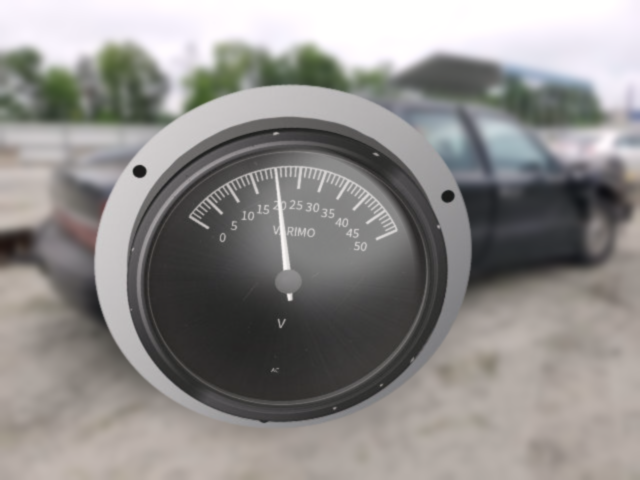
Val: 20
